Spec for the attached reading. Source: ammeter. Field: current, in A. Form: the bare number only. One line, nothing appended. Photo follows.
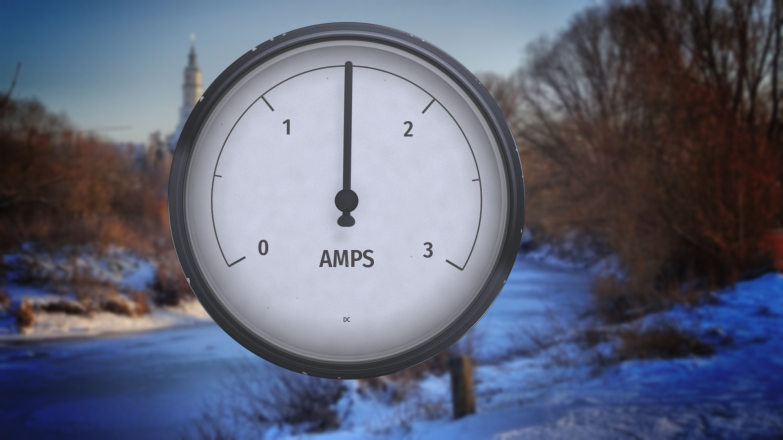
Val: 1.5
